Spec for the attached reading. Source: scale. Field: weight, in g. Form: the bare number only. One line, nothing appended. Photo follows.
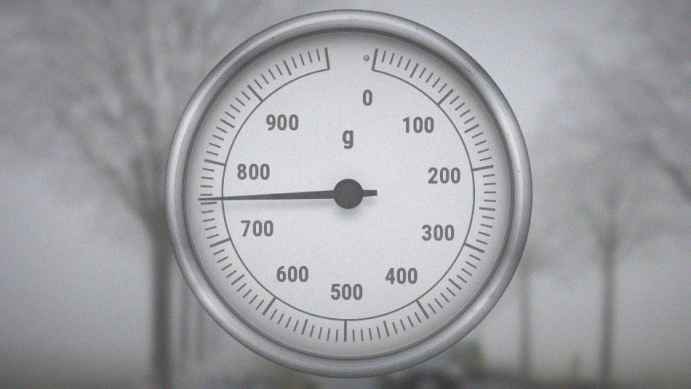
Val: 755
